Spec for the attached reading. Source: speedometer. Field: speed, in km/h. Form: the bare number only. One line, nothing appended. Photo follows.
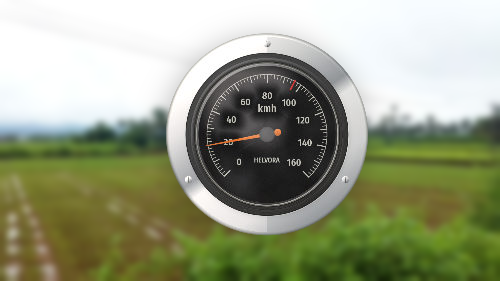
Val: 20
